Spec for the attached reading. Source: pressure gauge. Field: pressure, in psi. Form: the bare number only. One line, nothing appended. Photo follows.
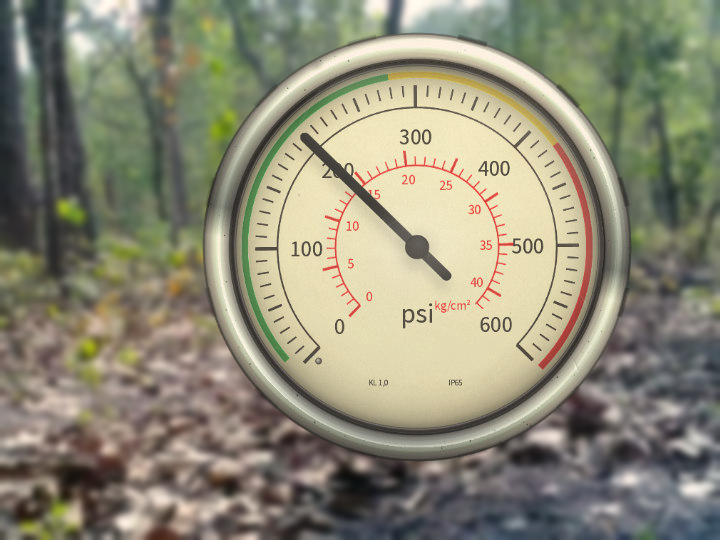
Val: 200
